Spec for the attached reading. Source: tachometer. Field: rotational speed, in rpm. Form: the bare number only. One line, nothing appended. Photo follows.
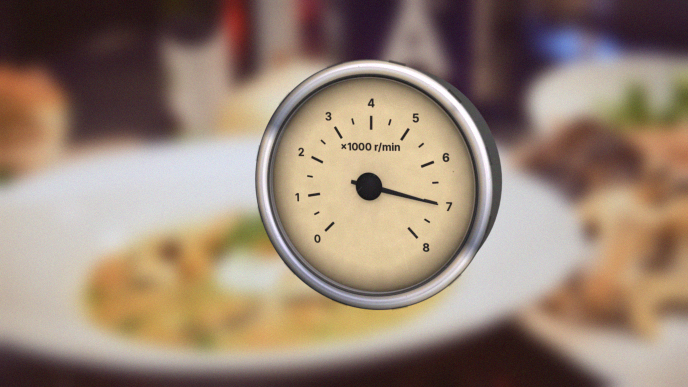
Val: 7000
